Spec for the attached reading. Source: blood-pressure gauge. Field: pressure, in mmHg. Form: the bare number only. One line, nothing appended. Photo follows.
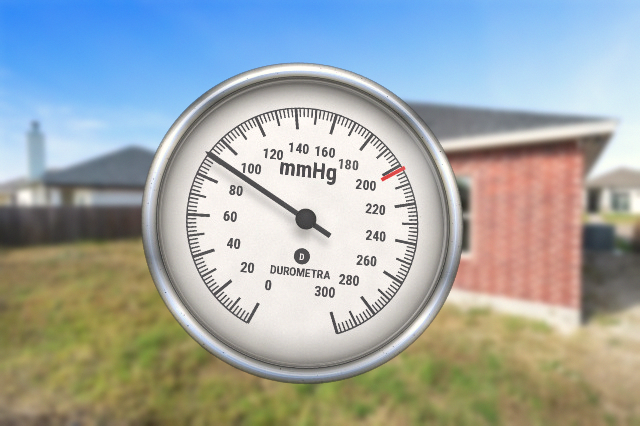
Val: 90
